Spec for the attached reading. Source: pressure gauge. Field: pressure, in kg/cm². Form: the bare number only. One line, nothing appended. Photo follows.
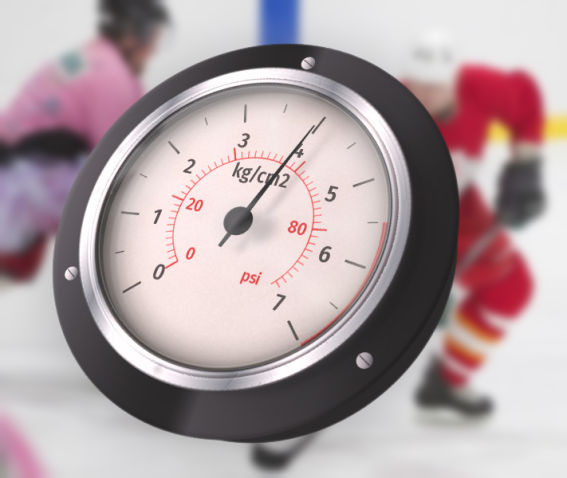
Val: 4
